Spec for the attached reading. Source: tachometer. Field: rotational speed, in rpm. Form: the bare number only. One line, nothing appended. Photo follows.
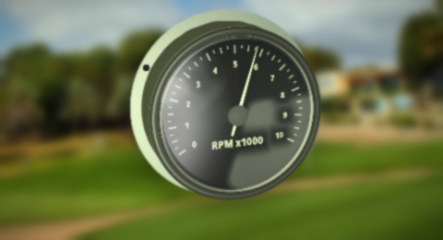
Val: 5750
